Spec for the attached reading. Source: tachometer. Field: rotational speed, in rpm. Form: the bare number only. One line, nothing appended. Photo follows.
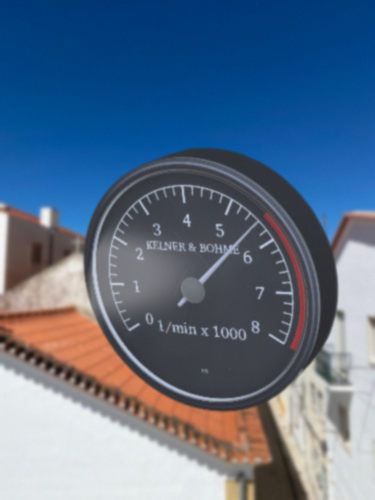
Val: 5600
